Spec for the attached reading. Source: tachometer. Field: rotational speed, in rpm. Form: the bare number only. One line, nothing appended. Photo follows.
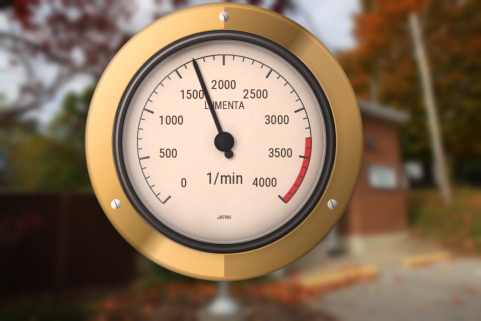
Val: 1700
